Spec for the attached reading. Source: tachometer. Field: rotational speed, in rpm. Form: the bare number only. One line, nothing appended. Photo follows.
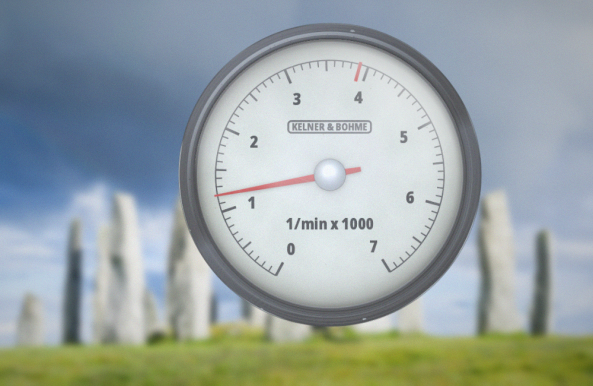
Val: 1200
